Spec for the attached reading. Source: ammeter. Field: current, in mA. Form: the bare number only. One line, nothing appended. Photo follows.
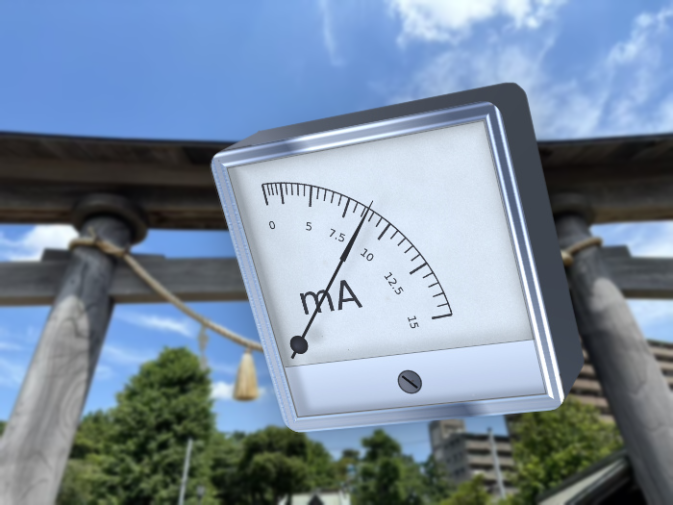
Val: 8.75
